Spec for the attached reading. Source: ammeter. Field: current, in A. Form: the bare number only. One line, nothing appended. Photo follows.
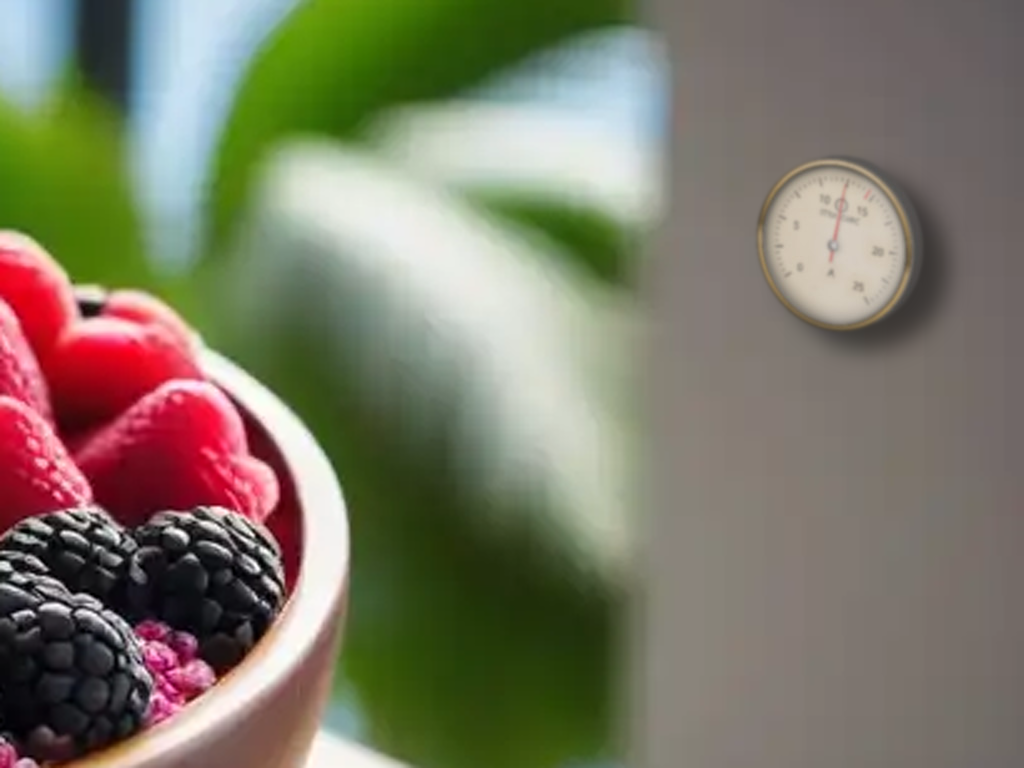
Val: 12.5
